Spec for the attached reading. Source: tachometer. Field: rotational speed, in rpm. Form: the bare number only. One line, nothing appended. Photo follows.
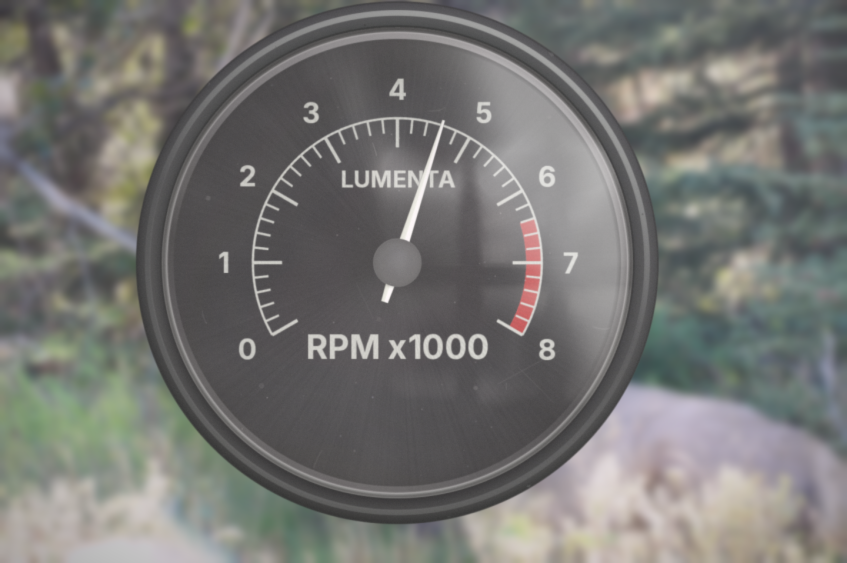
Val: 4600
